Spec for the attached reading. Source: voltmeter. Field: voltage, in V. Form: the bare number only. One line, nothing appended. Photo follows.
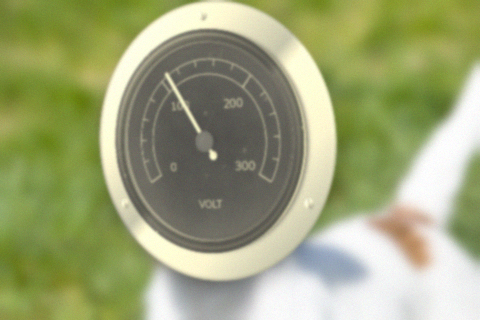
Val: 110
